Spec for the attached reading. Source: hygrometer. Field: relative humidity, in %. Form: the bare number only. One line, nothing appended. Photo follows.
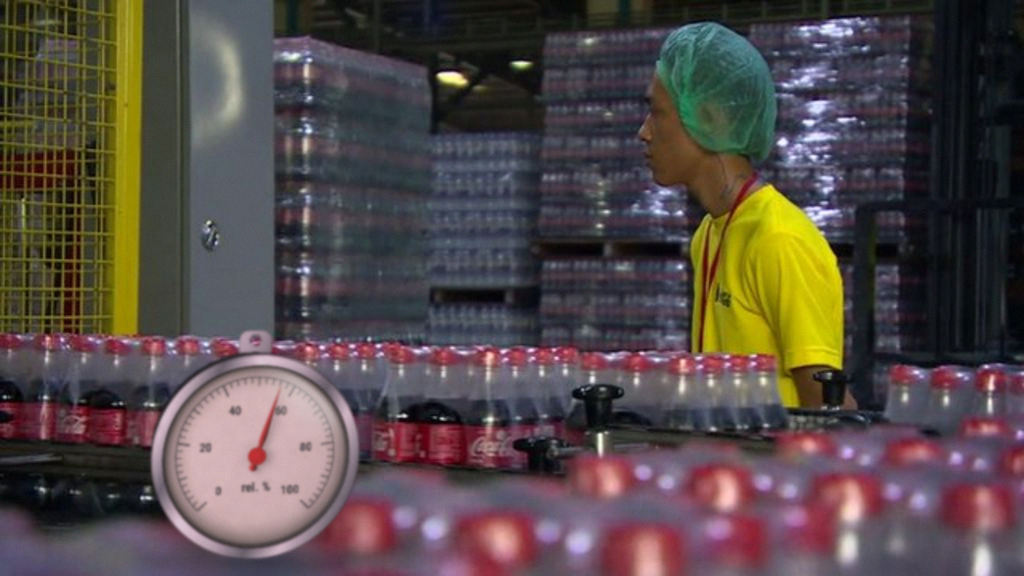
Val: 56
